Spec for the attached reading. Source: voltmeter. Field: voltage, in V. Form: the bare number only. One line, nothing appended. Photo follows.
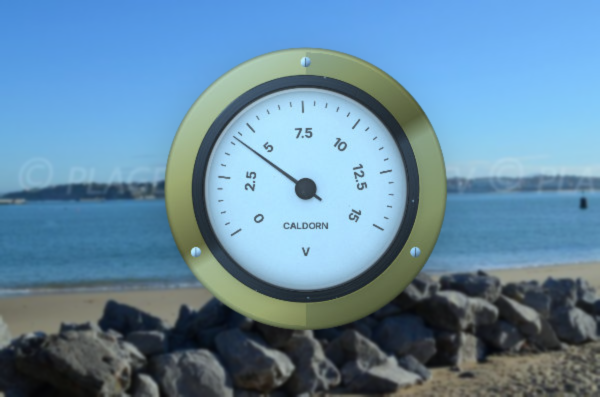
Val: 4.25
